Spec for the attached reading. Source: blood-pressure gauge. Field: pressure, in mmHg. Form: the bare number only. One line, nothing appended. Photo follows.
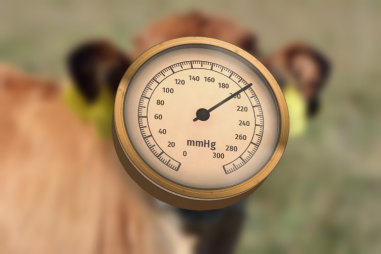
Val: 200
